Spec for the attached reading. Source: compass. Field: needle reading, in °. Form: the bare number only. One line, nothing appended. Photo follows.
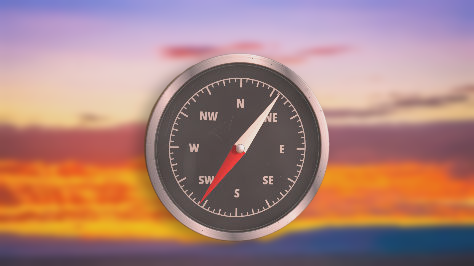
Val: 215
